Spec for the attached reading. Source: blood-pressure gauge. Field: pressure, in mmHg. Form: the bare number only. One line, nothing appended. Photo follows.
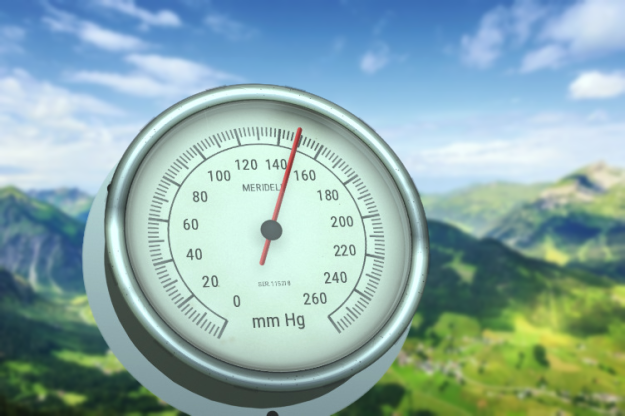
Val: 148
